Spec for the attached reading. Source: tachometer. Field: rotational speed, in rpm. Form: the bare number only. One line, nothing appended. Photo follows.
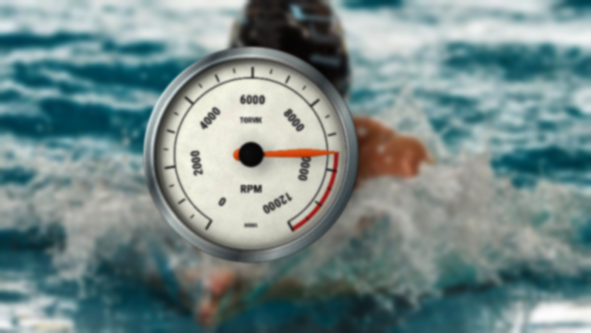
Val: 9500
